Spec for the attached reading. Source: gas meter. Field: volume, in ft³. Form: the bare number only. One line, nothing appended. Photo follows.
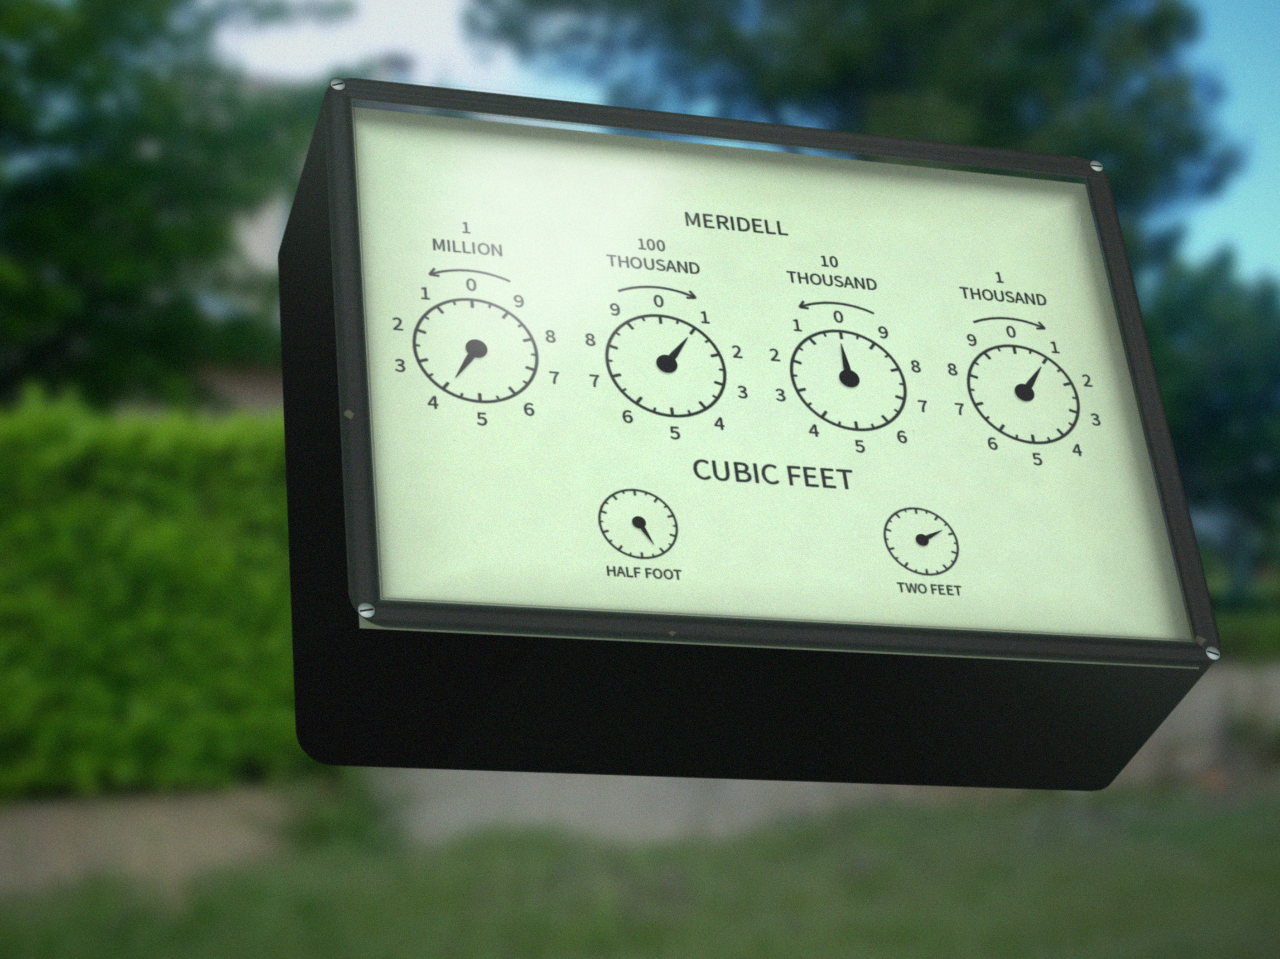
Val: 410100
